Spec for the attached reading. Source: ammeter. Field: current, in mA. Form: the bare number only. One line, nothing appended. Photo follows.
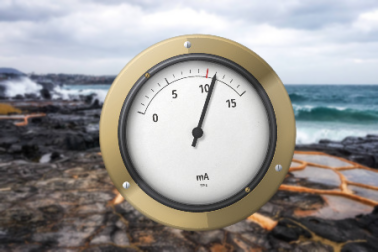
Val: 11
